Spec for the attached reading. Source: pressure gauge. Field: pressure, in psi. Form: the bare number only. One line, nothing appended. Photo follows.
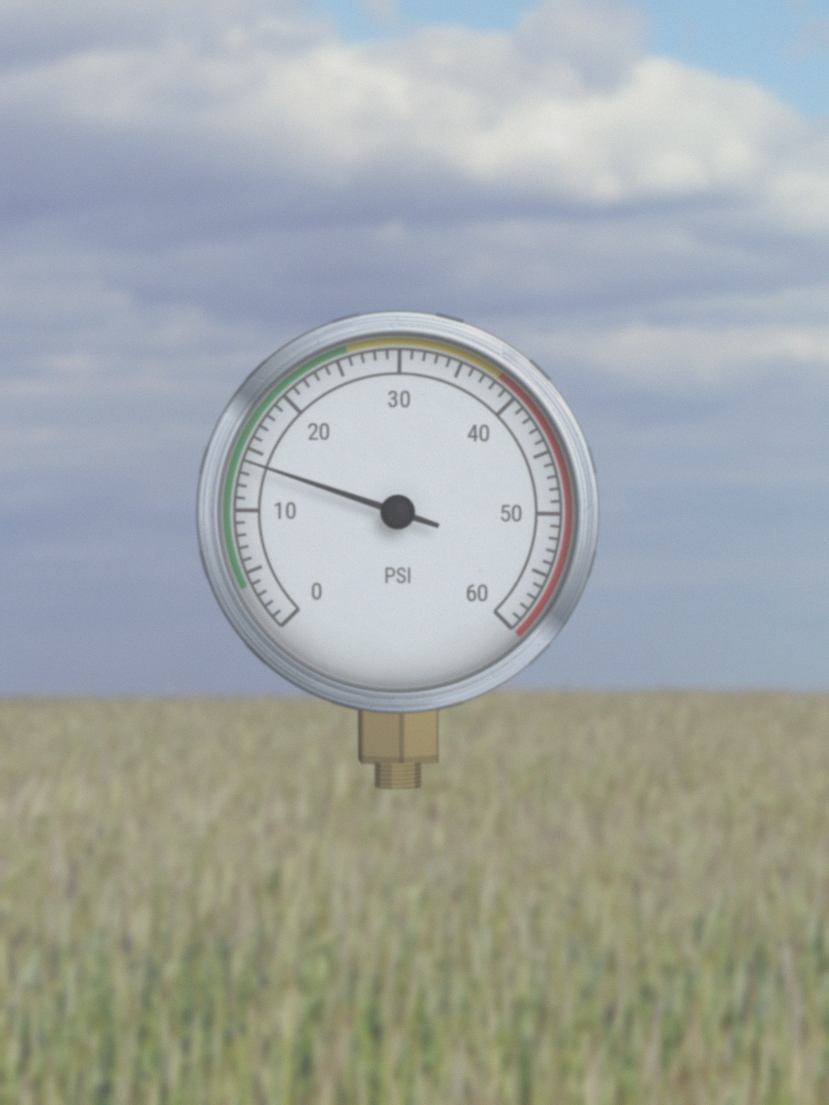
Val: 14
